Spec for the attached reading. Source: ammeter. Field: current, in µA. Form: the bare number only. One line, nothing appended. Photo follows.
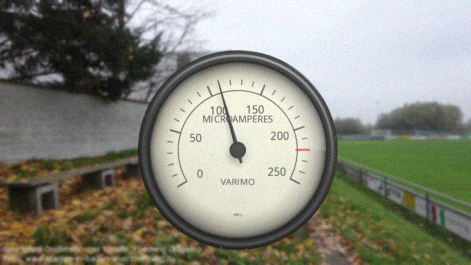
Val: 110
